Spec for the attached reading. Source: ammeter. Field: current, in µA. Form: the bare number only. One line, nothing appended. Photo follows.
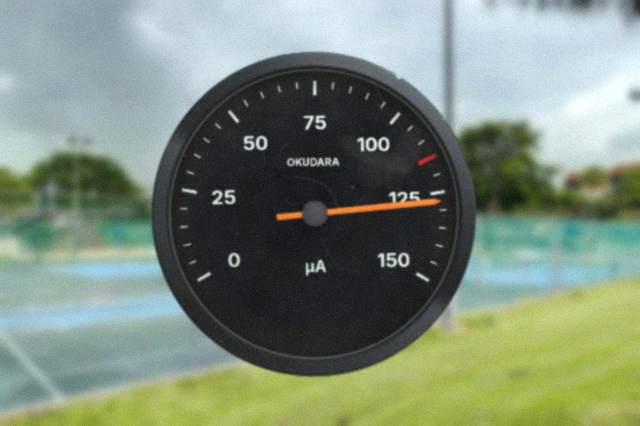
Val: 127.5
